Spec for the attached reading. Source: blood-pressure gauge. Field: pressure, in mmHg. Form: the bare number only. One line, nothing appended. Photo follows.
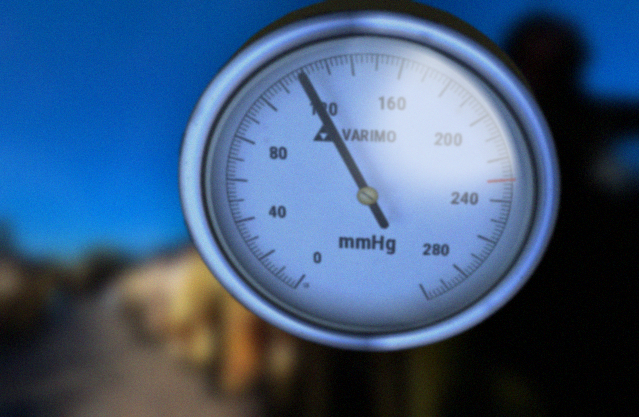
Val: 120
